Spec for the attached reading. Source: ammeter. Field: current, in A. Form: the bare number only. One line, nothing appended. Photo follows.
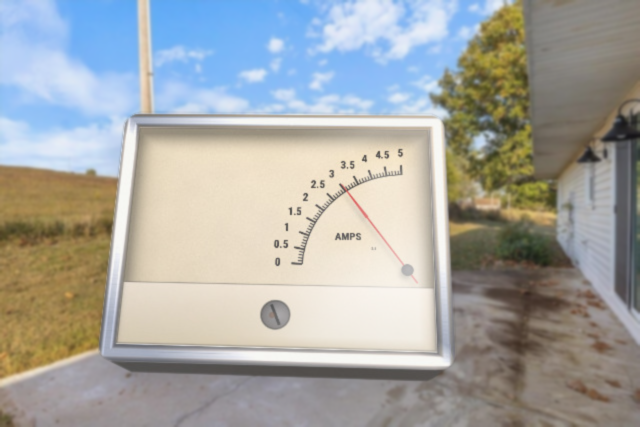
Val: 3
